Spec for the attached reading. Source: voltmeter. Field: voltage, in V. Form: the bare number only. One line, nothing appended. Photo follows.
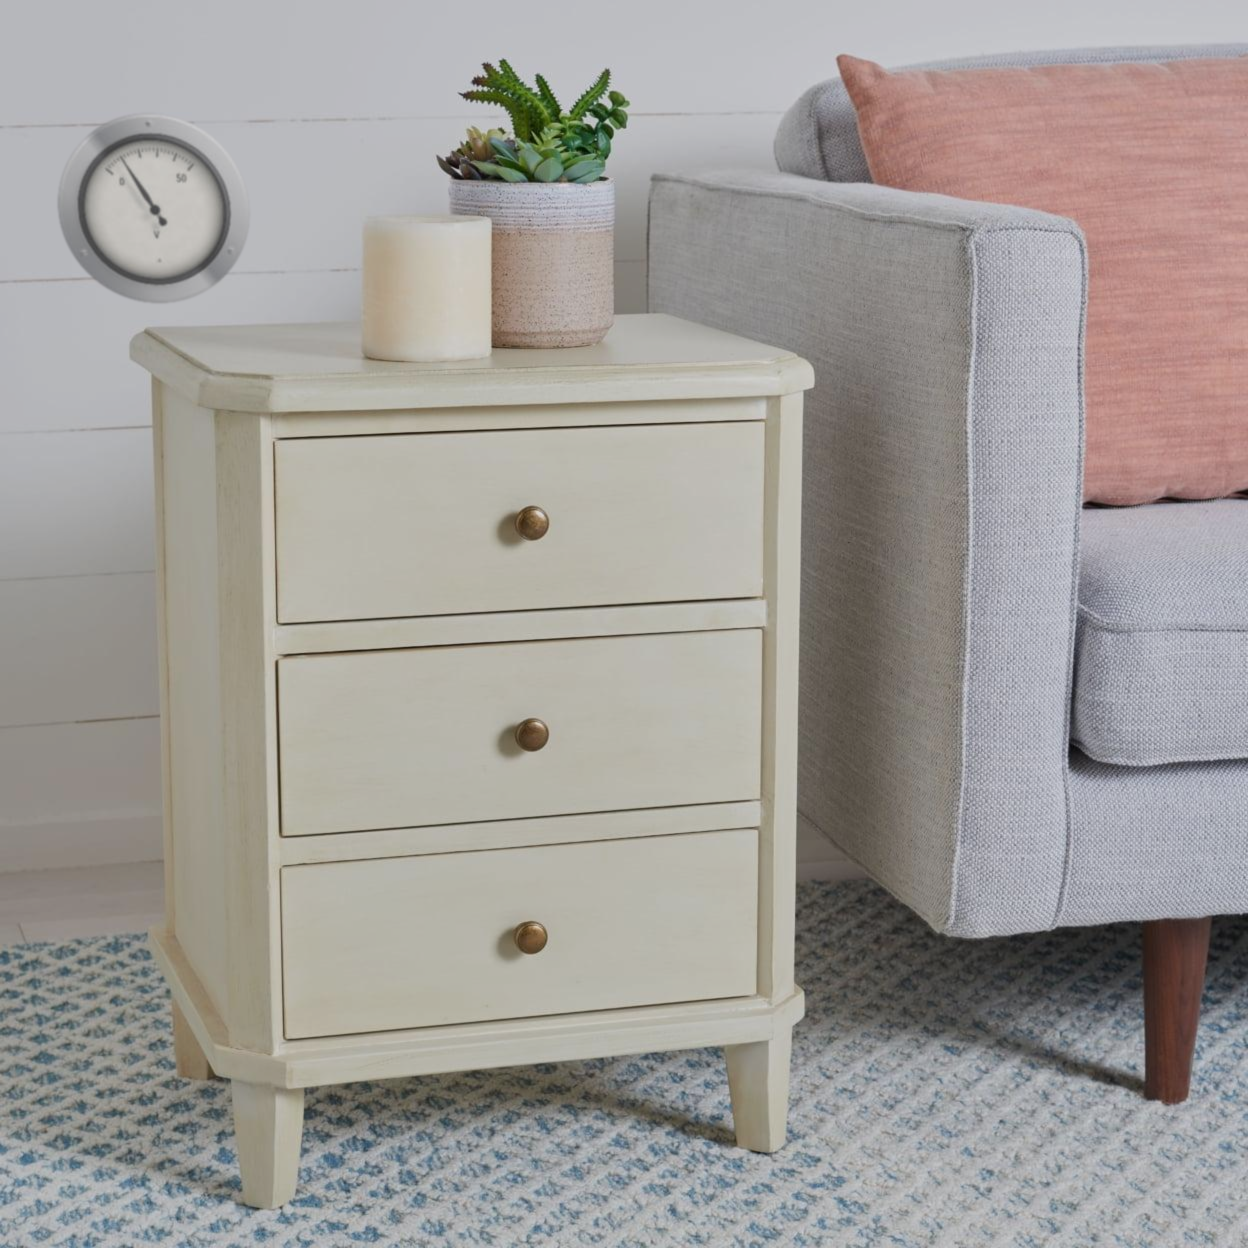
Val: 10
